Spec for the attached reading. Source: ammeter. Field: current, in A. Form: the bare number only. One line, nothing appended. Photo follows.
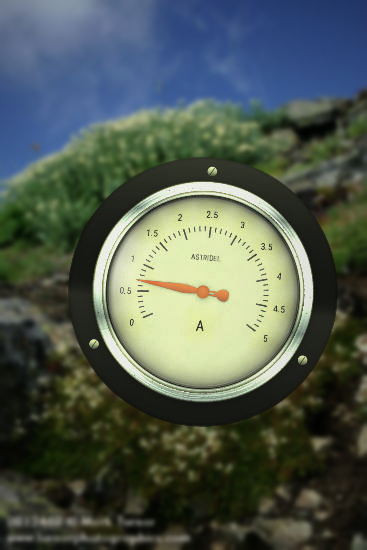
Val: 0.7
